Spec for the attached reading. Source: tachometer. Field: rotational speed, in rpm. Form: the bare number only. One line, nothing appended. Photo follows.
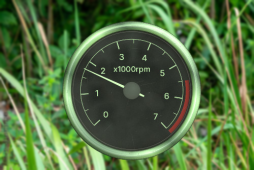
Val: 1750
